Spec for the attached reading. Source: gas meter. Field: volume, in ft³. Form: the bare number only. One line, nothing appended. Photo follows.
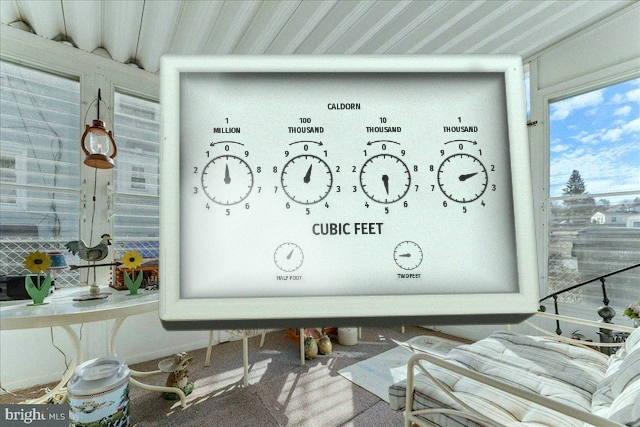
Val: 5200
